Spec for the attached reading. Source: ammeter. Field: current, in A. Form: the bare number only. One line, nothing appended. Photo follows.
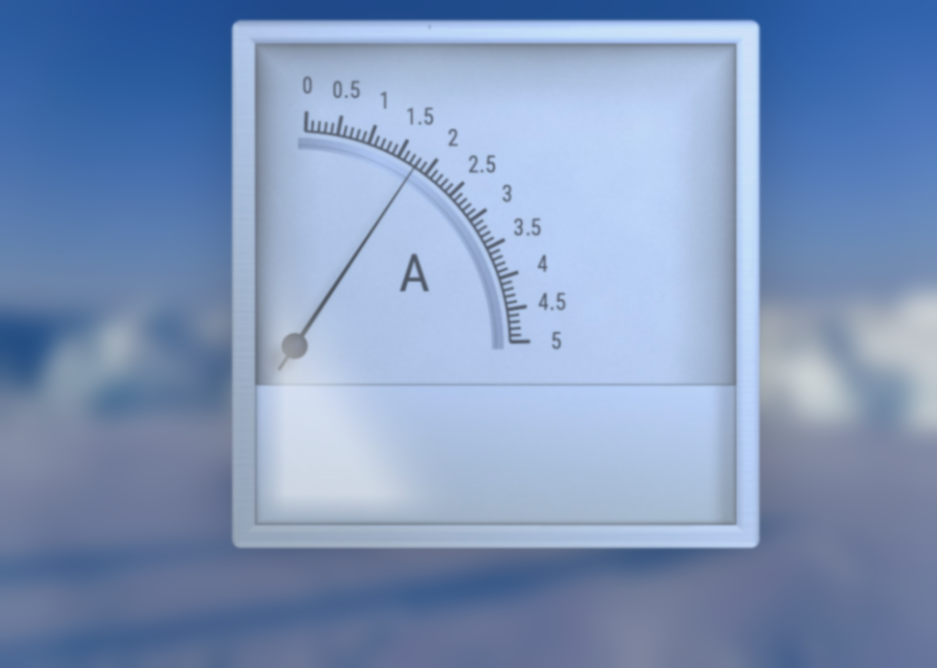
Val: 1.8
